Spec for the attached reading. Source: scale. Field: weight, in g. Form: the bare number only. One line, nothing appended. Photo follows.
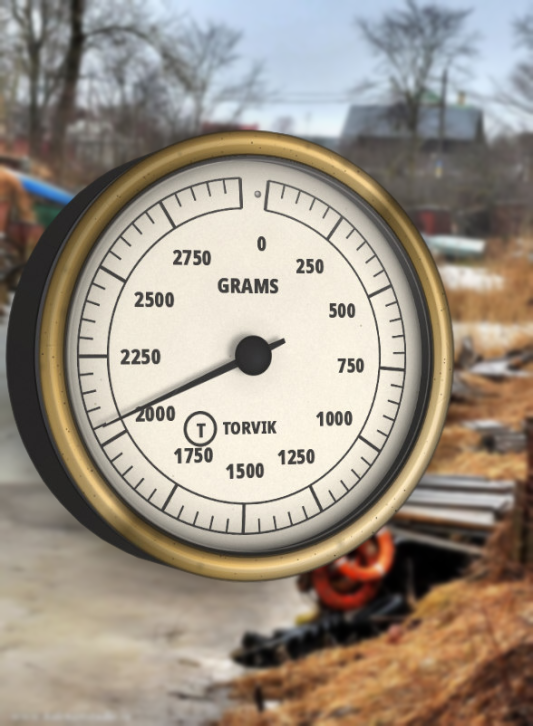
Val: 2050
